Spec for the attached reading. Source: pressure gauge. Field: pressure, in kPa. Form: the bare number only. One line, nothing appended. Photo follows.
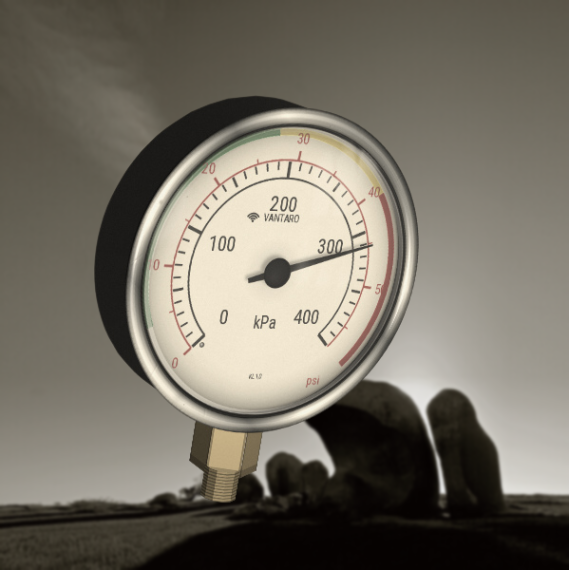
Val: 310
